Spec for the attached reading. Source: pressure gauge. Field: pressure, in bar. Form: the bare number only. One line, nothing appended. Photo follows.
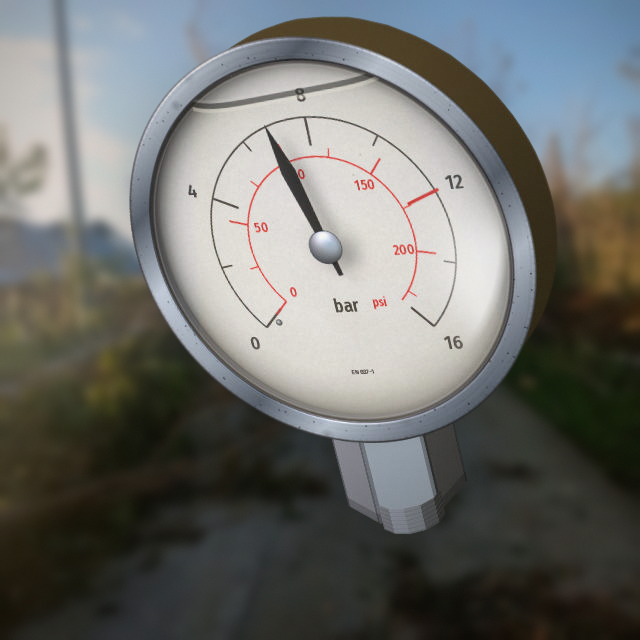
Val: 7
